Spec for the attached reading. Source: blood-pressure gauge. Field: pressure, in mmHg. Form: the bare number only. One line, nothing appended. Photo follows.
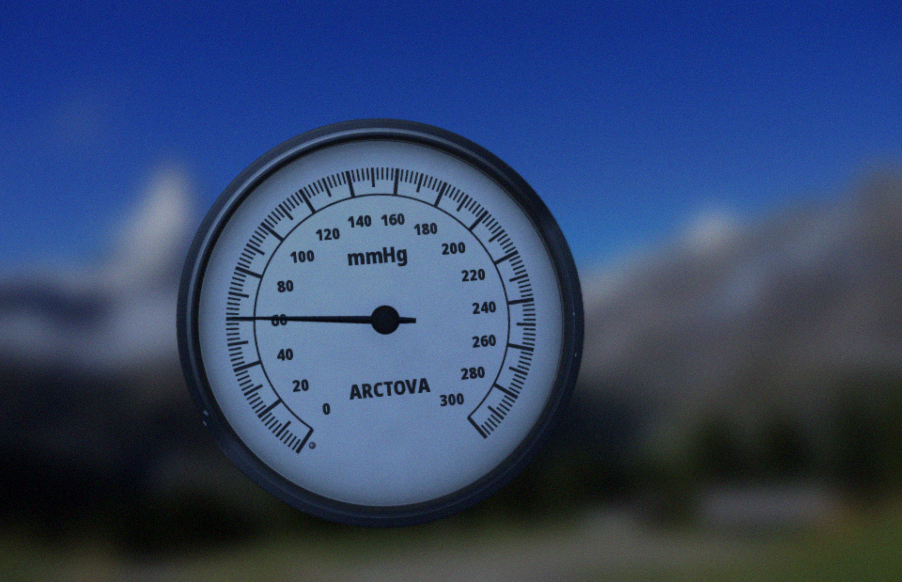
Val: 60
